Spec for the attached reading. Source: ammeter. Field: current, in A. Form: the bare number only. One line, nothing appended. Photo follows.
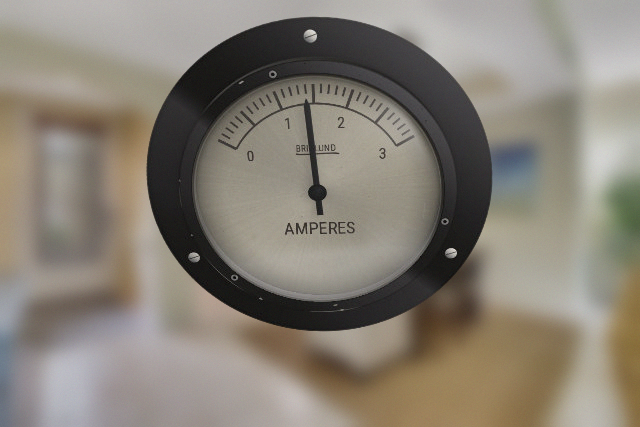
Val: 1.4
